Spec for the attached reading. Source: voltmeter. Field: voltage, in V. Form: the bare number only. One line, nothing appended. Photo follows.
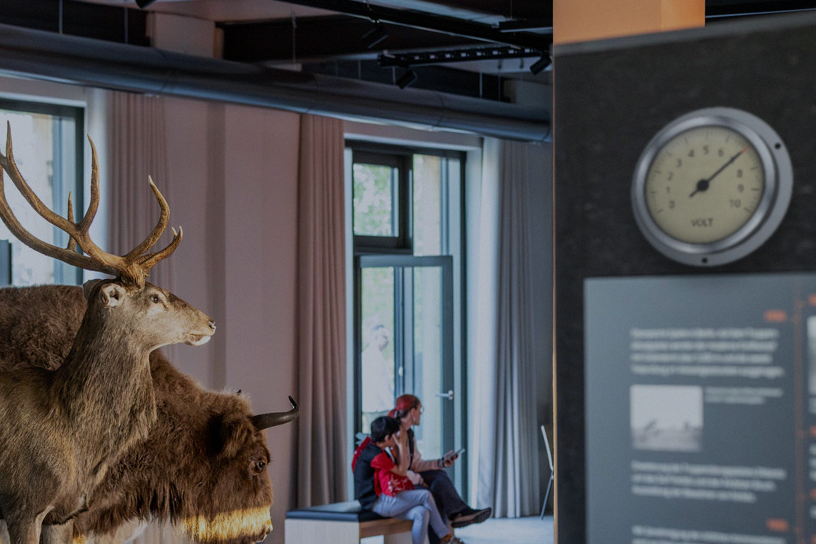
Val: 7
